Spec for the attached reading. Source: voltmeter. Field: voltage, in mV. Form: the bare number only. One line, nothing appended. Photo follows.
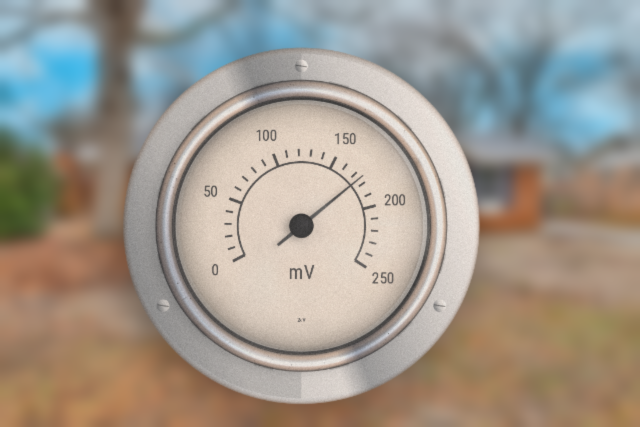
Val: 175
